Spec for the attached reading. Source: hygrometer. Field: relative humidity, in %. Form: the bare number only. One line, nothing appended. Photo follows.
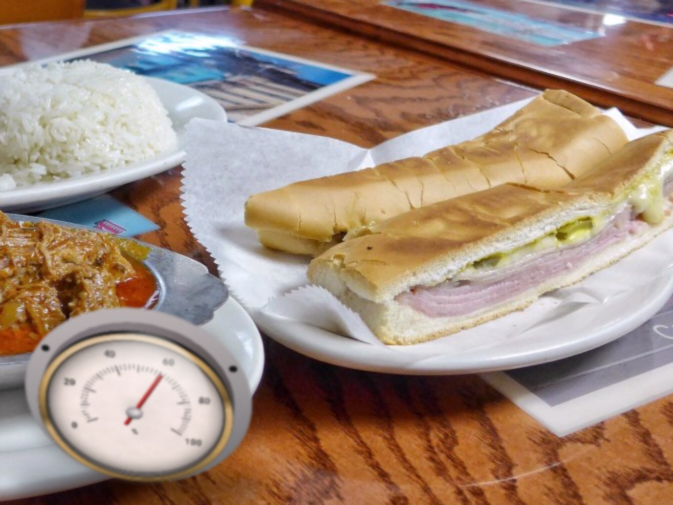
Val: 60
